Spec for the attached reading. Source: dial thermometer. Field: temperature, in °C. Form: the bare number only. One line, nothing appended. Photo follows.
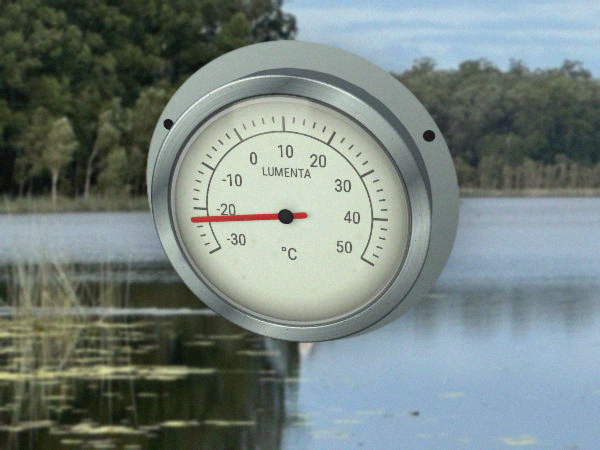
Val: -22
